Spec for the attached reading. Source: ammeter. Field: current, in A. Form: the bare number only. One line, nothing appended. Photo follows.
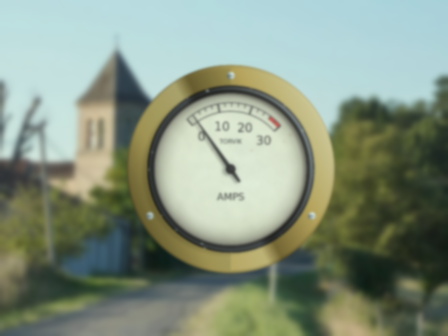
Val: 2
